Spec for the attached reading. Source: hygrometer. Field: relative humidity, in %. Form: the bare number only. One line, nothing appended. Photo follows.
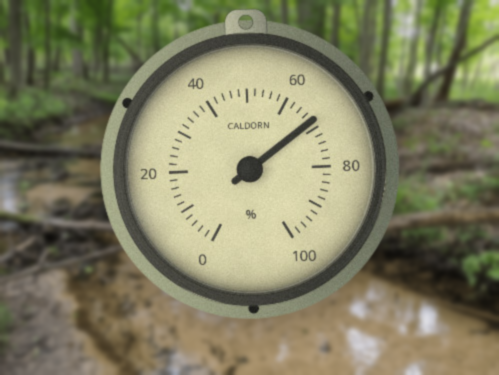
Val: 68
